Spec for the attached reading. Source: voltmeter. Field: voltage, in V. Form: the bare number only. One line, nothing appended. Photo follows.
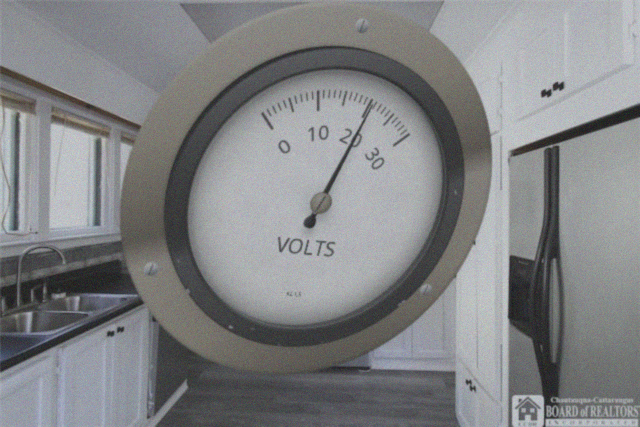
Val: 20
